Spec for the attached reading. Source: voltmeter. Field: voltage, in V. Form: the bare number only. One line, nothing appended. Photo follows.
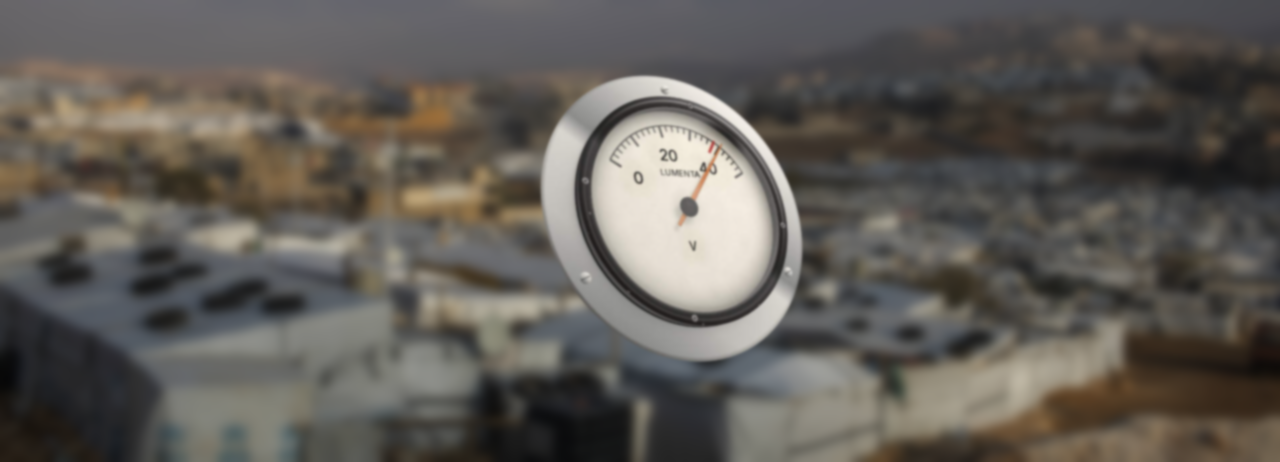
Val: 40
